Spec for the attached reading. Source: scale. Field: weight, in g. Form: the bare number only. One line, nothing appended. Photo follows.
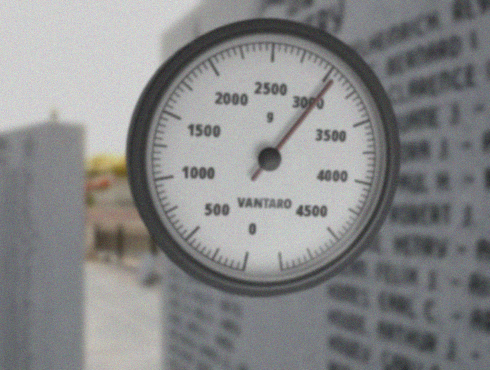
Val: 3050
